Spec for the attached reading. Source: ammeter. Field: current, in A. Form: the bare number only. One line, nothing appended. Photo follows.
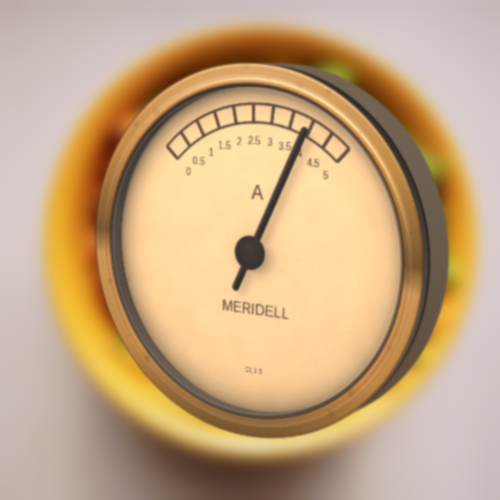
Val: 4
